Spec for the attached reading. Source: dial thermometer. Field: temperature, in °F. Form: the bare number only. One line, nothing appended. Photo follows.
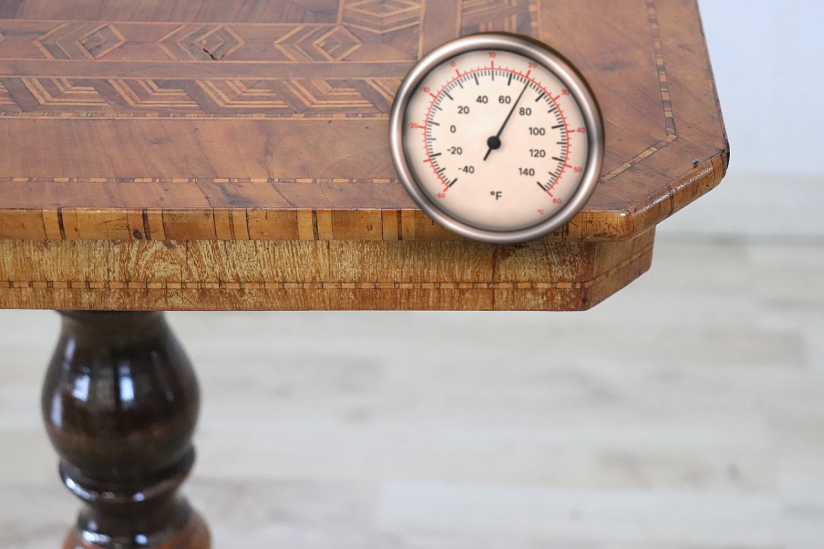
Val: 70
